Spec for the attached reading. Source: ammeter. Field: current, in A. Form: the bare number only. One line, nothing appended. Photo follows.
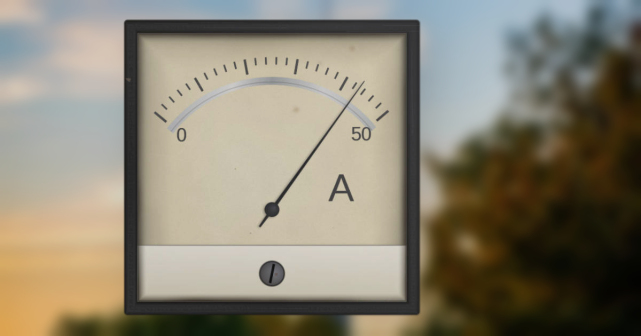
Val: 43
